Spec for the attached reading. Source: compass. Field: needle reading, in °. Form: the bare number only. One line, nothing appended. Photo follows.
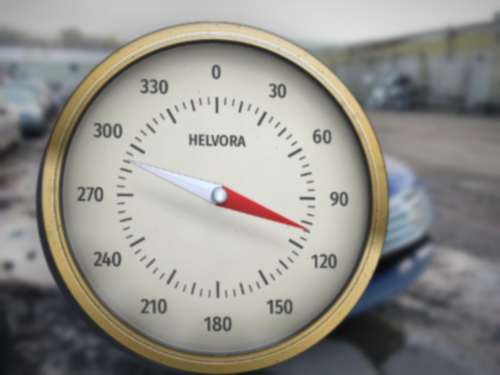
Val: 110
